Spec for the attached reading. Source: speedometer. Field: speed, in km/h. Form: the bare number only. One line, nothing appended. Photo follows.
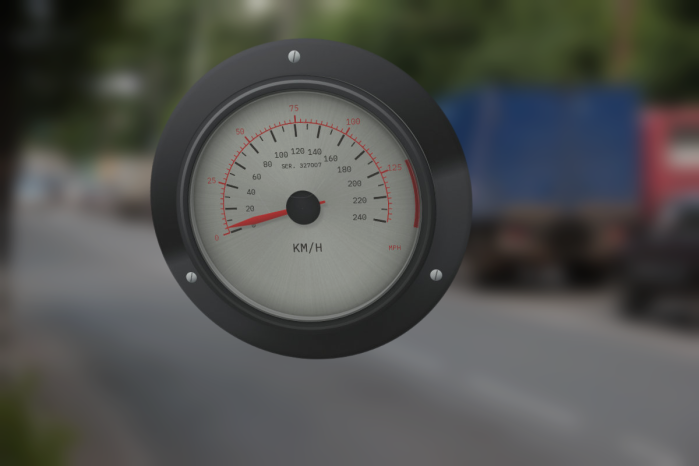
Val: 5
